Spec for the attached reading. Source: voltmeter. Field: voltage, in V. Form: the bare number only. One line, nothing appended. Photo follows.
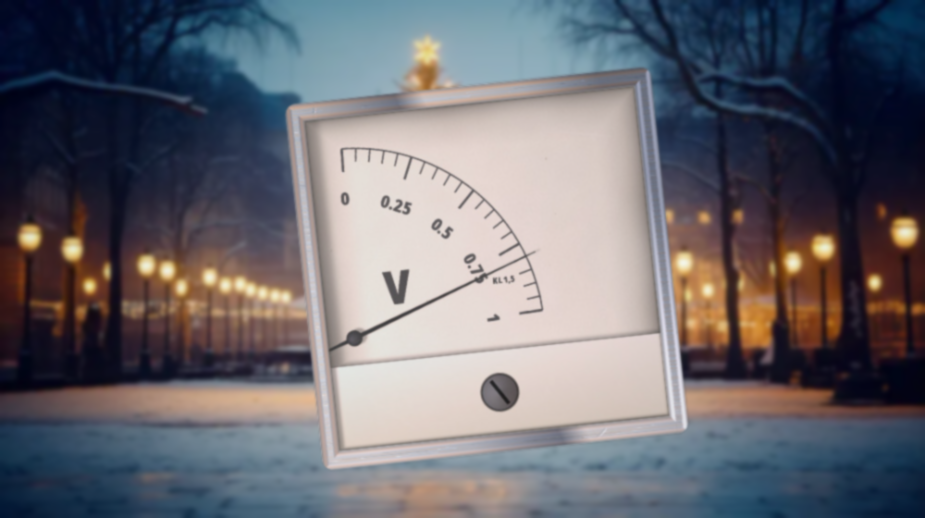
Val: 0.8
